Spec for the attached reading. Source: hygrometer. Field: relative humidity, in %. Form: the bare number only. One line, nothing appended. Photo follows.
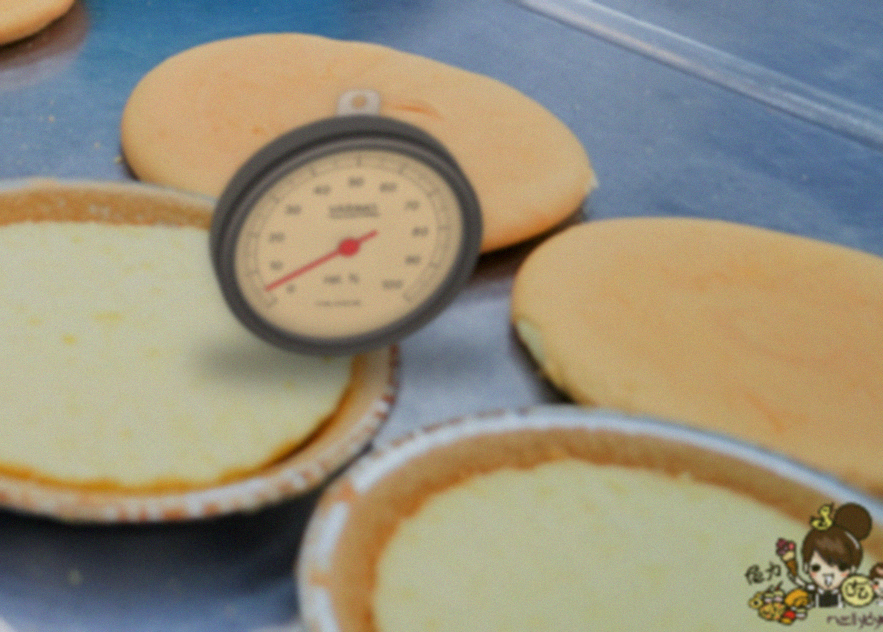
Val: 5
